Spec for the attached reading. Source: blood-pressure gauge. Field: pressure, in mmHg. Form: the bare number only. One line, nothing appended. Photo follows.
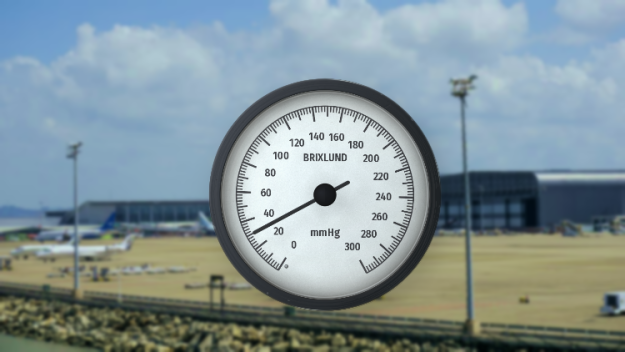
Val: 30
